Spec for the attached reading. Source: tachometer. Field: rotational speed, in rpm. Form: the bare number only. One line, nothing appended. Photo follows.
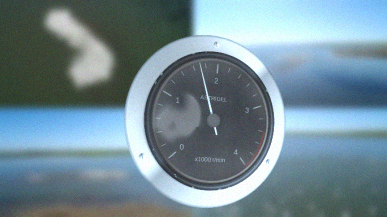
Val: 1700
